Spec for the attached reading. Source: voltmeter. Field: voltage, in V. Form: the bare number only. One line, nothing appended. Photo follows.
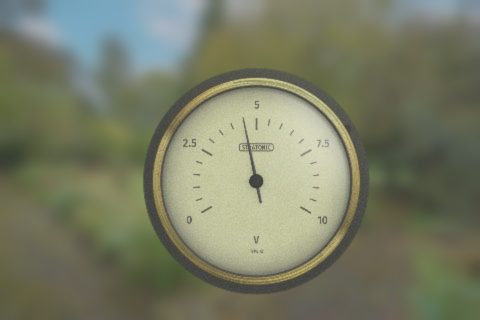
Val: 4.5
